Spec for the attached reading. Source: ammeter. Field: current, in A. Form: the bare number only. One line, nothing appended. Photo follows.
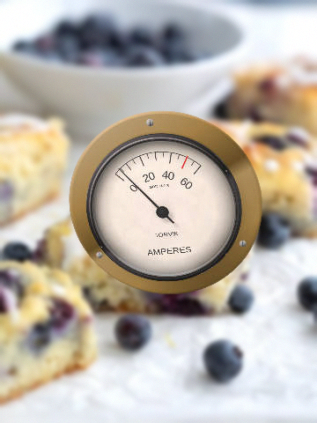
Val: 5
